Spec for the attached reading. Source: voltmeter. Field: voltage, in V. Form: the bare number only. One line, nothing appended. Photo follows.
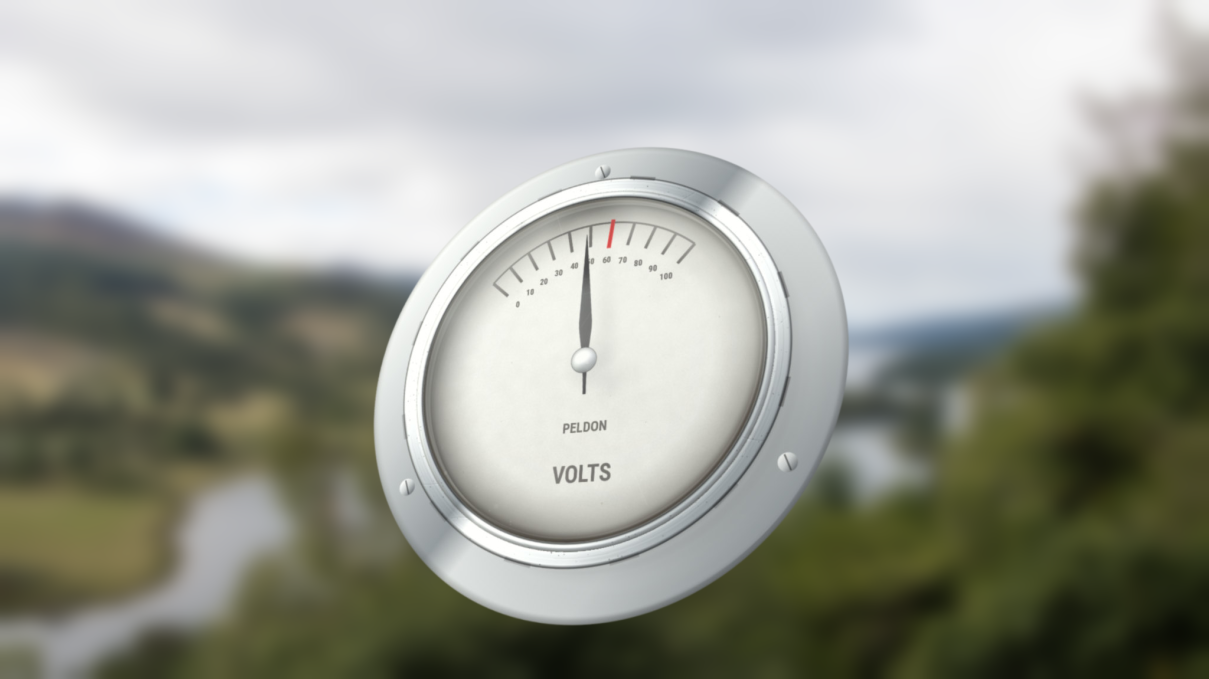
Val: 50
